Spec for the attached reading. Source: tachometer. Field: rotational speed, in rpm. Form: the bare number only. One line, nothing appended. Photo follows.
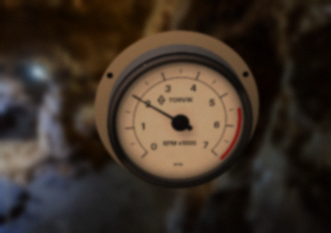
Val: 2000
